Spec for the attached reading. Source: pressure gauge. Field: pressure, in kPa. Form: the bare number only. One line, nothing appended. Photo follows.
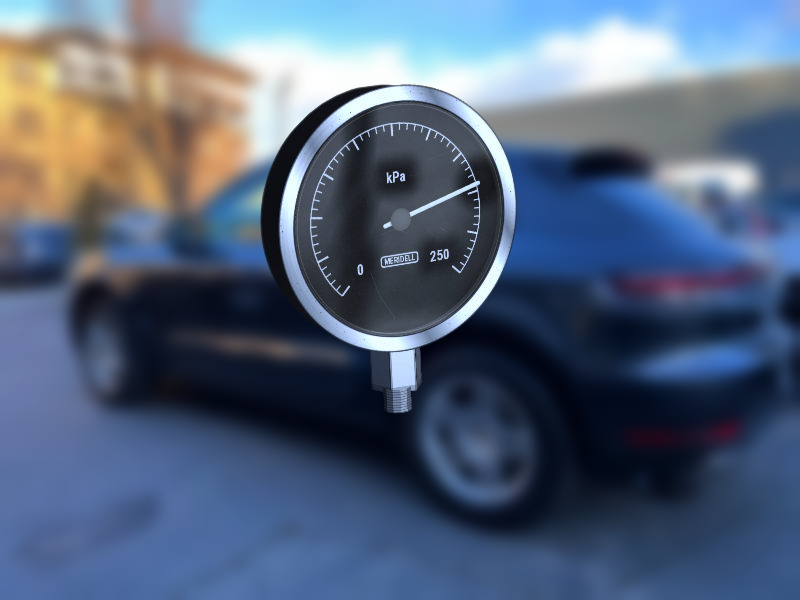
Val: 195
